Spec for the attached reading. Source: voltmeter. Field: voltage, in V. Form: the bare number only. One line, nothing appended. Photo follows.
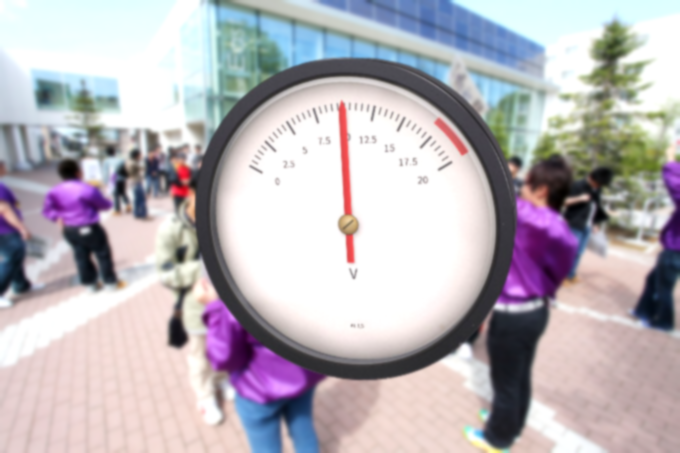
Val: 10
